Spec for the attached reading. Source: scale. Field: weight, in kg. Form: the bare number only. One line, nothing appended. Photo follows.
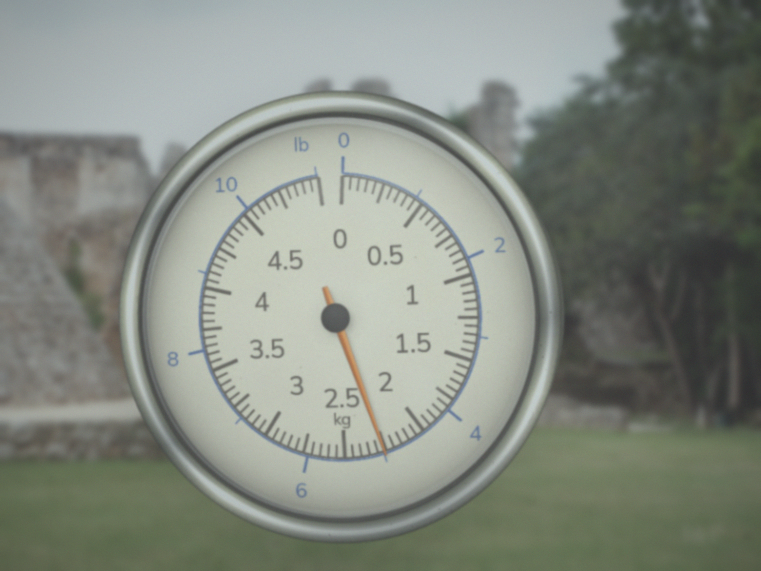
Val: 2.25
